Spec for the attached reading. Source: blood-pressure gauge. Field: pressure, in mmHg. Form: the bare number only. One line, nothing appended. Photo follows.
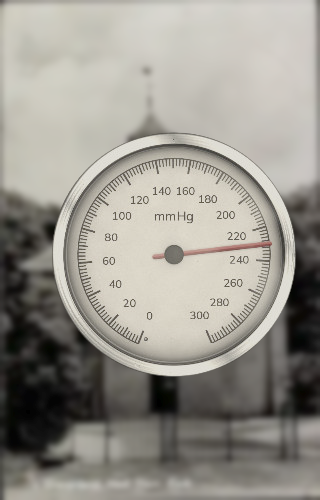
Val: 230
